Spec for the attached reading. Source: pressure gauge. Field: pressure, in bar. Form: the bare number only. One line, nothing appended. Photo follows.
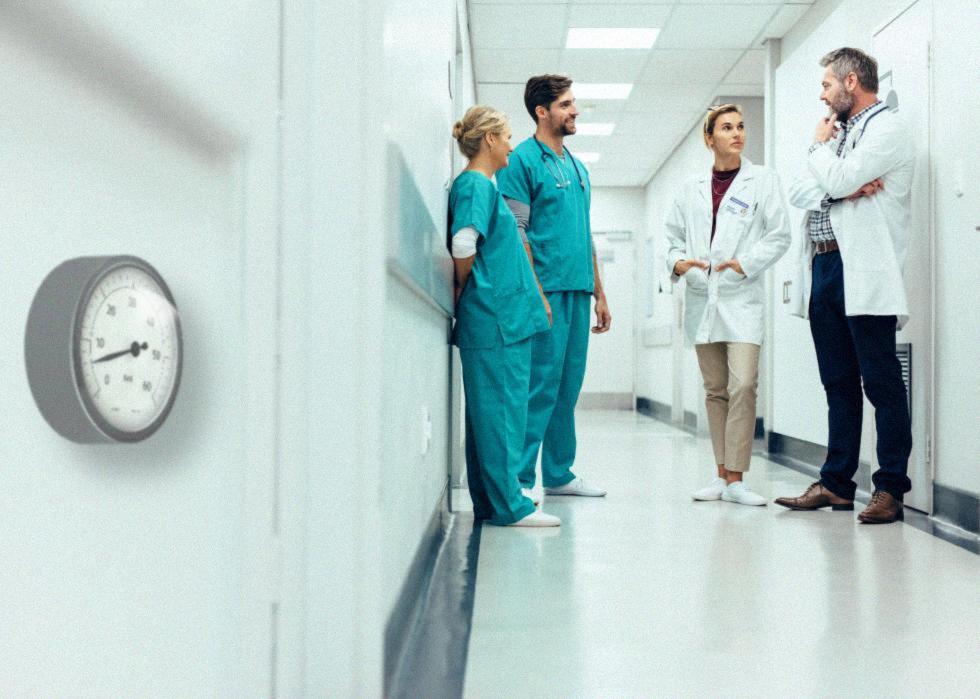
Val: 6
